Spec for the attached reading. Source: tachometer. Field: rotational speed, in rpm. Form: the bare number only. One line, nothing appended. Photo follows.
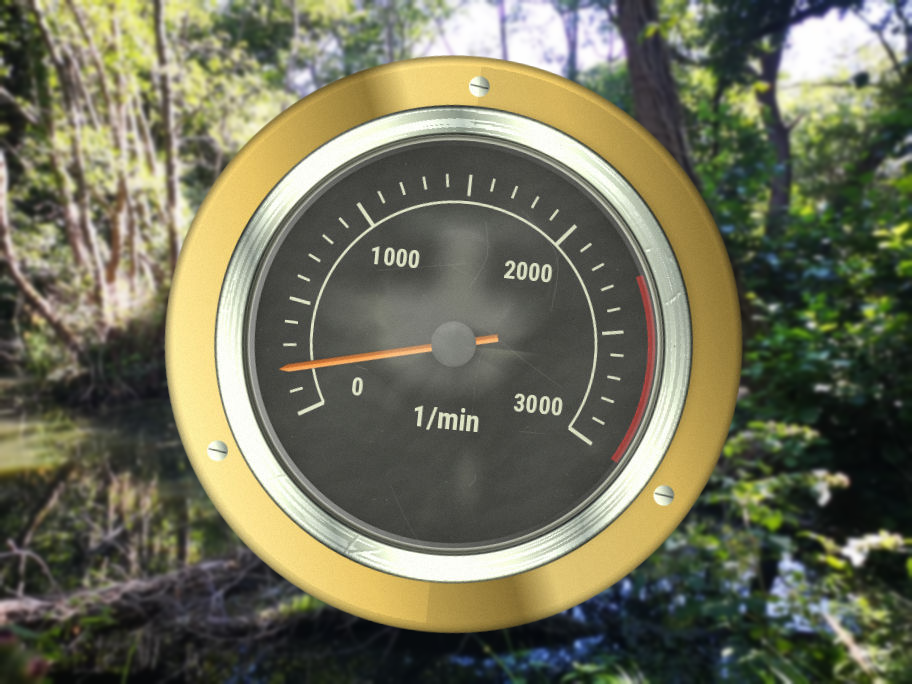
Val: 200
